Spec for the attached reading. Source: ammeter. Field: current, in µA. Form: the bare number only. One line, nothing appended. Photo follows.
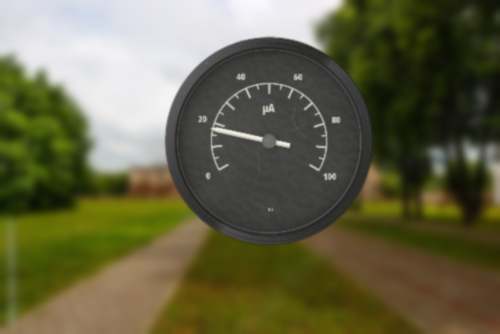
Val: 17.5
